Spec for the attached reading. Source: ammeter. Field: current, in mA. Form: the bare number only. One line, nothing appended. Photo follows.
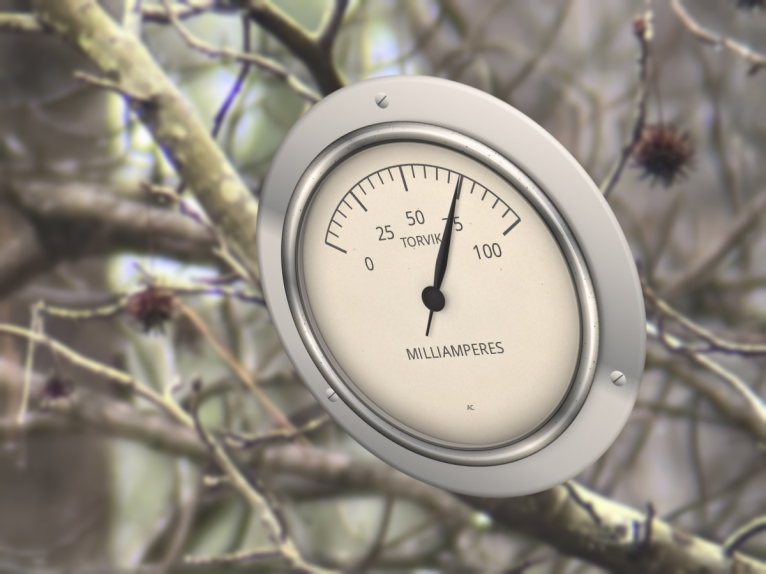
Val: 75
